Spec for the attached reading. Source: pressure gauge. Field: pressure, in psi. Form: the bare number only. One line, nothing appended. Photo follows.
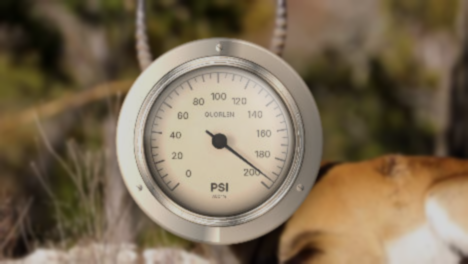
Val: 195
